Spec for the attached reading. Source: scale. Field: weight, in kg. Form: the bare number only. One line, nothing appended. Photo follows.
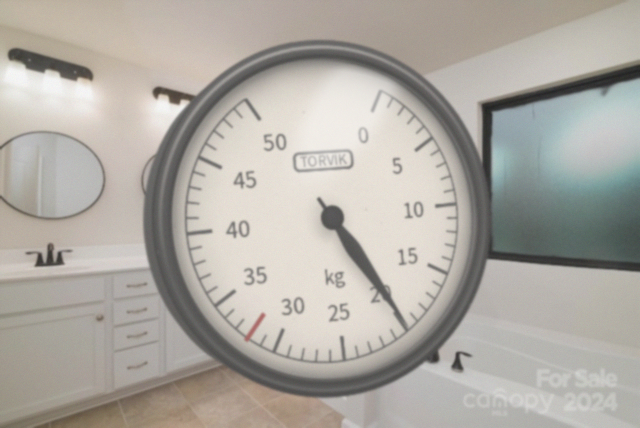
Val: 20
